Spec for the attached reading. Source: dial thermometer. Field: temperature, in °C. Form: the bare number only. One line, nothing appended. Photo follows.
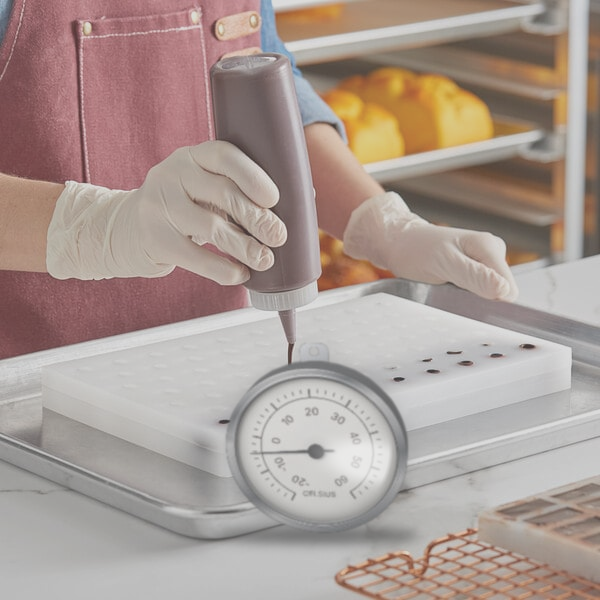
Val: -4
